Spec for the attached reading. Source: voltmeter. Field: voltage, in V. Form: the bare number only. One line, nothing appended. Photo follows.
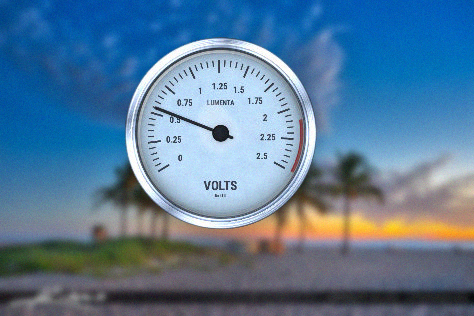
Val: 0.55
